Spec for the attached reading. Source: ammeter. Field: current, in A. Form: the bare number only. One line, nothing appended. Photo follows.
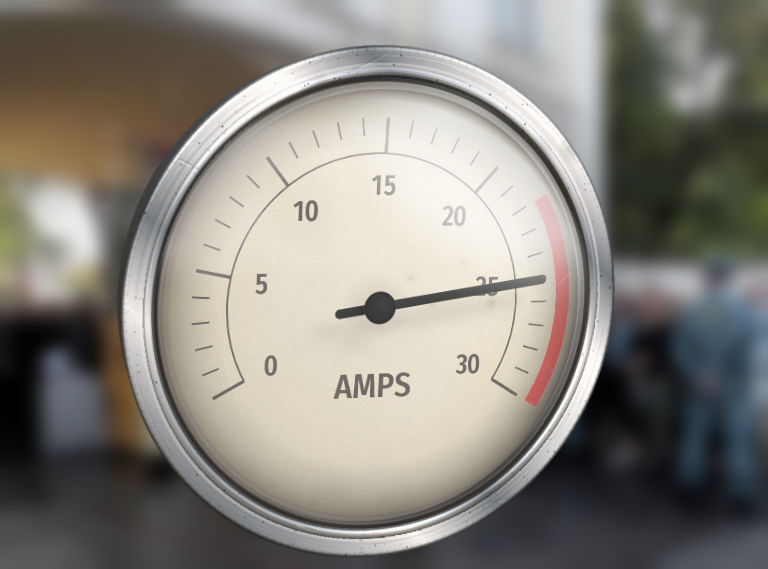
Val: 25
